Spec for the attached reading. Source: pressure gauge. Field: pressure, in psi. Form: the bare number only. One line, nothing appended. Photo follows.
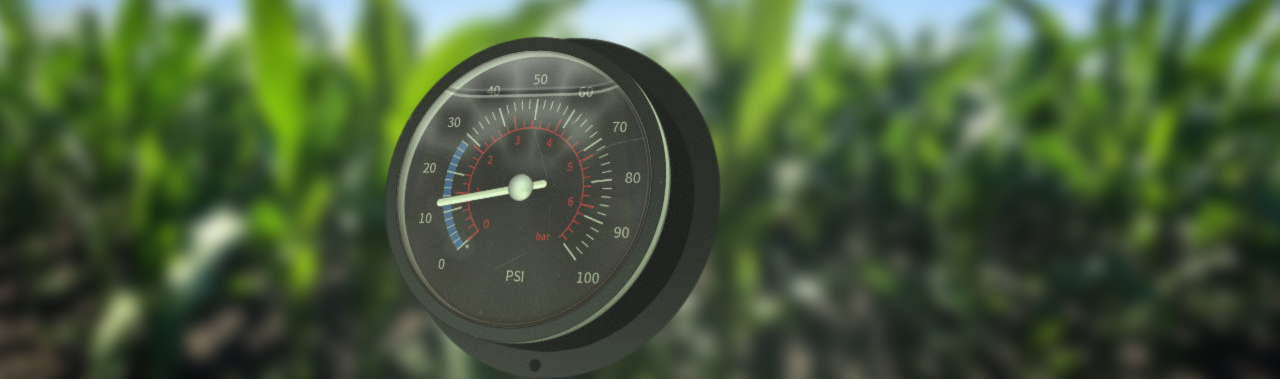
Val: 12
